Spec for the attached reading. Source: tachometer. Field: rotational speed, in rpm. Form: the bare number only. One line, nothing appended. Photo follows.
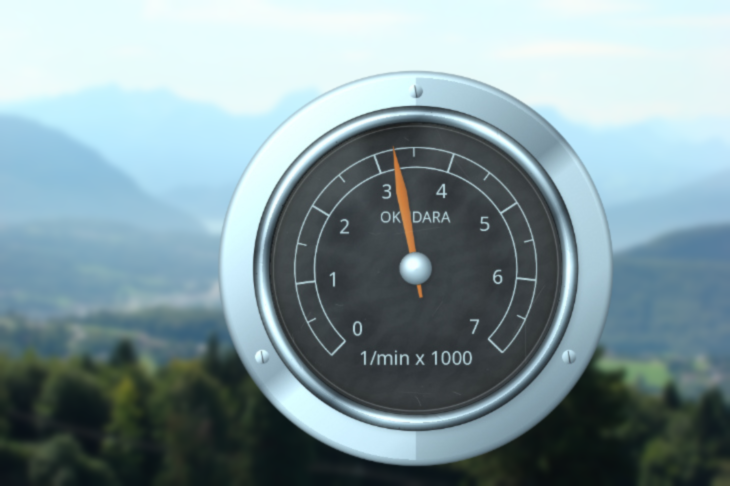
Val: 3250
